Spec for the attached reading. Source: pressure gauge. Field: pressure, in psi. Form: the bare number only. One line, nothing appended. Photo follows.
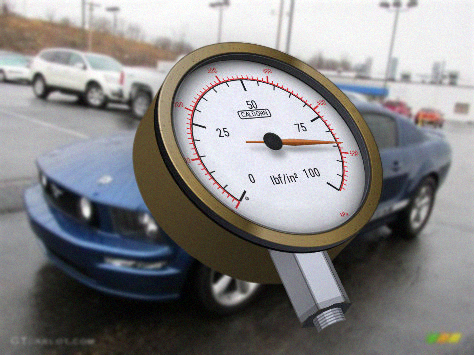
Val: 85
